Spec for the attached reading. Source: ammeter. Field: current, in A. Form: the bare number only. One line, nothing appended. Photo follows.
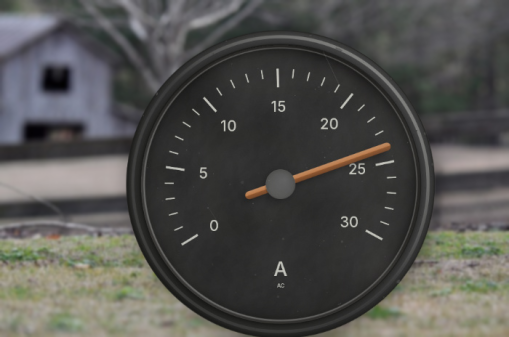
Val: 24
